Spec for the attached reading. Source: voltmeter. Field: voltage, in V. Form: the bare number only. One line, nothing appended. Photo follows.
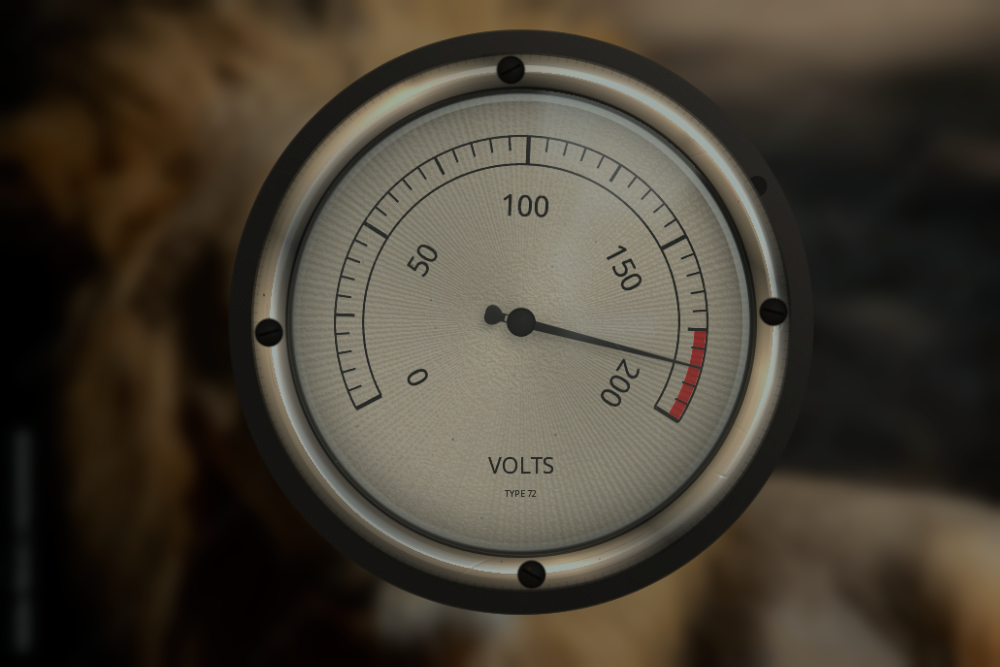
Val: 185
